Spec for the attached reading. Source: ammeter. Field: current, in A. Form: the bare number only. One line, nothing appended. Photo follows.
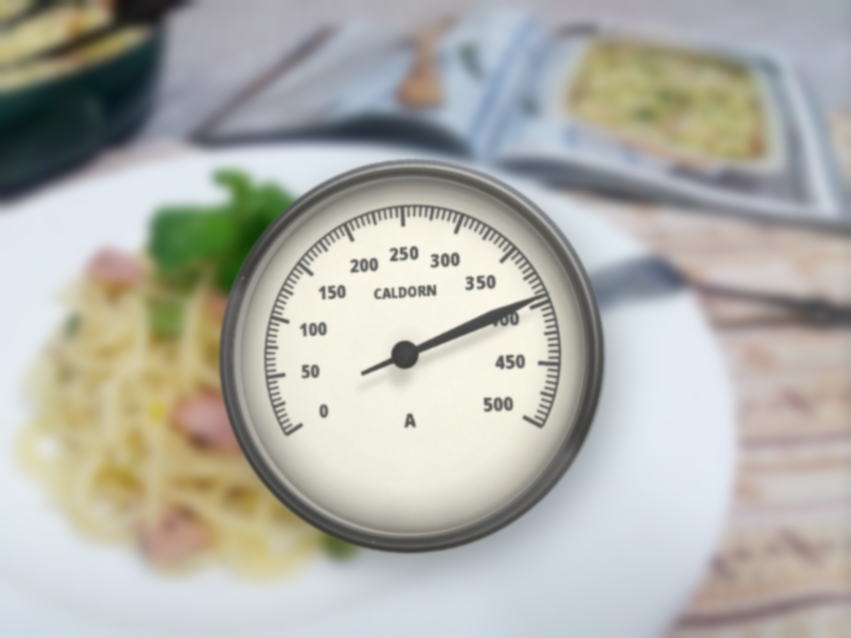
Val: 395
